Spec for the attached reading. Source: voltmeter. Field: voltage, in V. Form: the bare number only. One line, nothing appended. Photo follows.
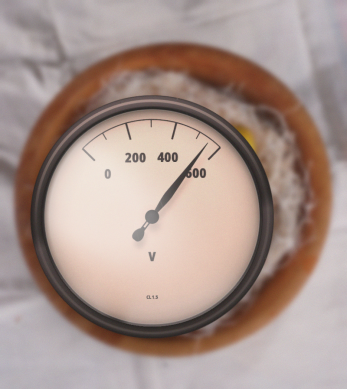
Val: 550
